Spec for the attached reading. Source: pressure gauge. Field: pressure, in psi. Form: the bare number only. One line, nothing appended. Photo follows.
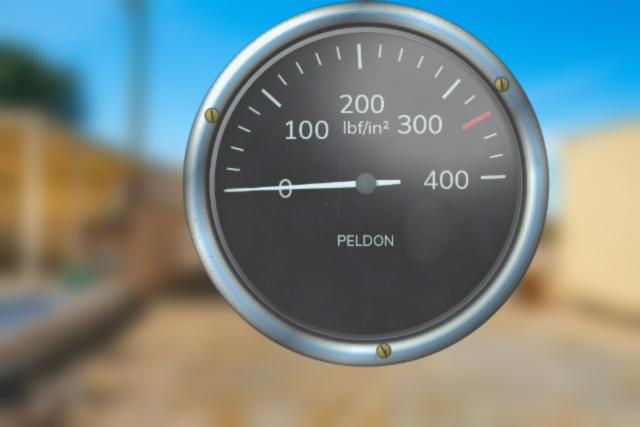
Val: 0
